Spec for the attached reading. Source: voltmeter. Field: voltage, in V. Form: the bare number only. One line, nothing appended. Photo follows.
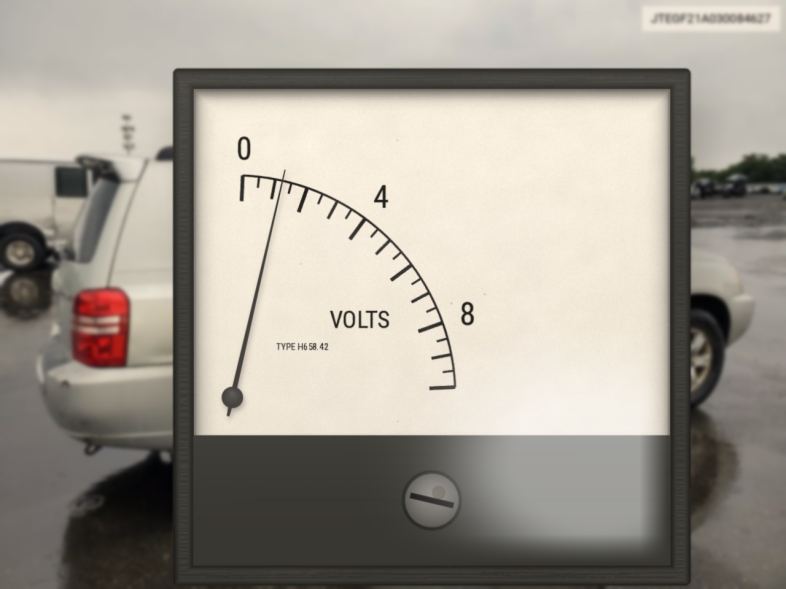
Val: 1.25
